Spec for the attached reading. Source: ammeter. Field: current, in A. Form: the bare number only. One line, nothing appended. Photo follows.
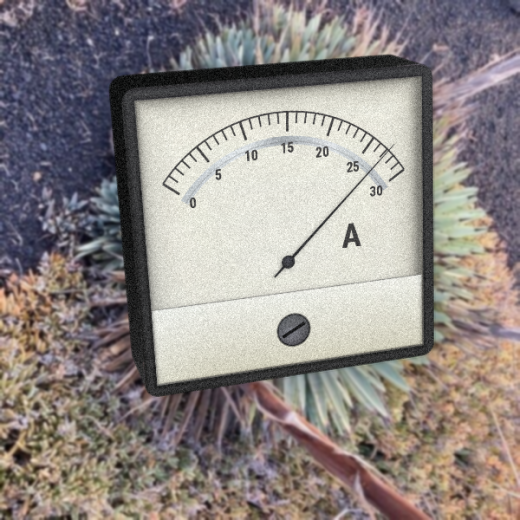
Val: 27
